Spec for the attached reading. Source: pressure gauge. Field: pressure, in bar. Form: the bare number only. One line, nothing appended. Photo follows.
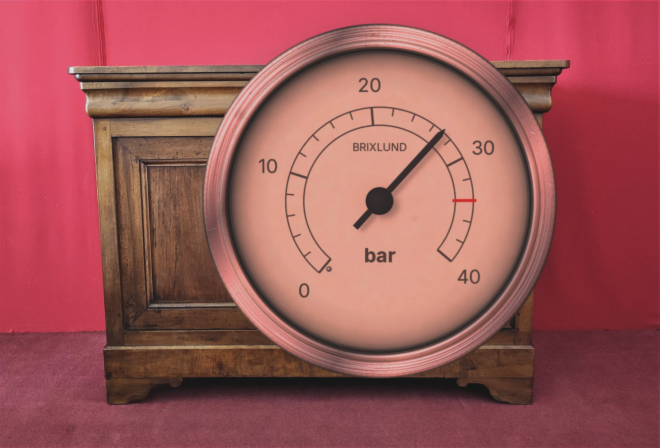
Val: 27
